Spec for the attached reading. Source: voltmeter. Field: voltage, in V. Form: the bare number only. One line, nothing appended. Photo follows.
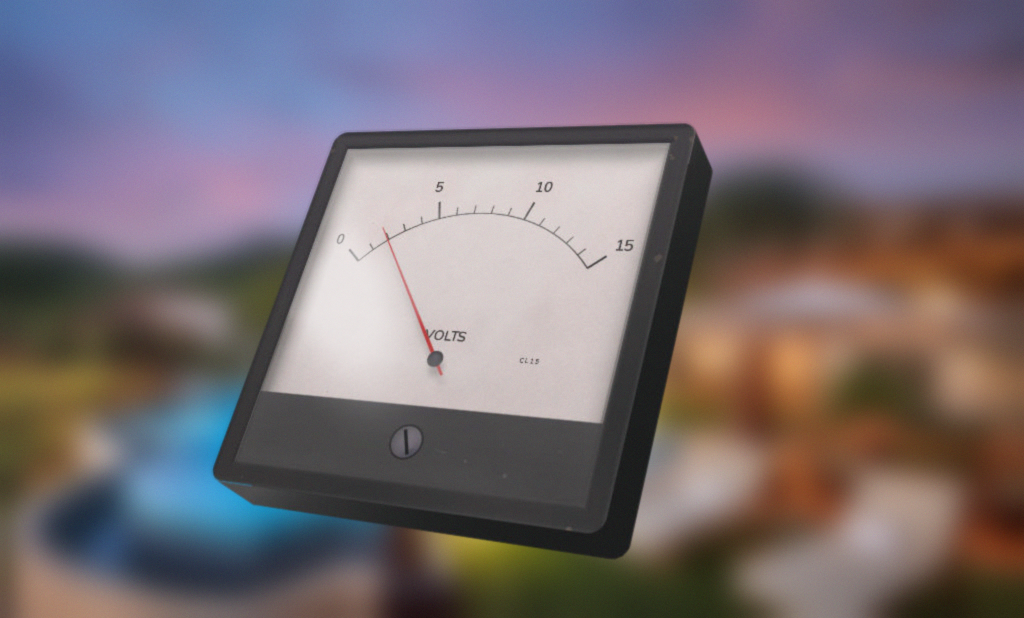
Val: 2
